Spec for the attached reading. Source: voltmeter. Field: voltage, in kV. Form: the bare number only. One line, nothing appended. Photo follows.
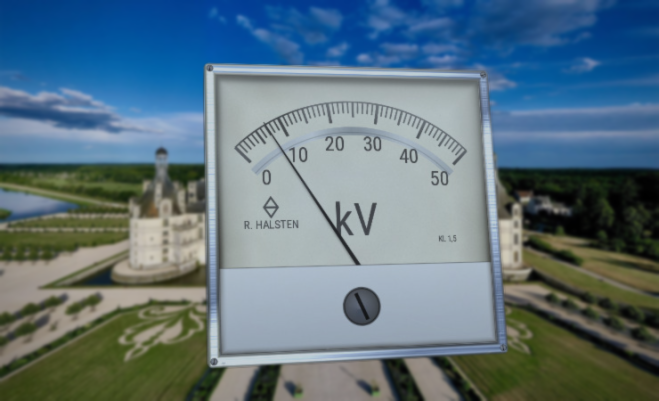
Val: 7
